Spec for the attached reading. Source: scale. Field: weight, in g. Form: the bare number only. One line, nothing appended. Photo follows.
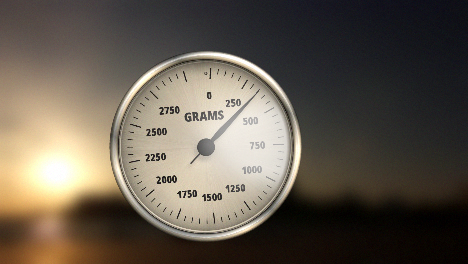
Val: 350
